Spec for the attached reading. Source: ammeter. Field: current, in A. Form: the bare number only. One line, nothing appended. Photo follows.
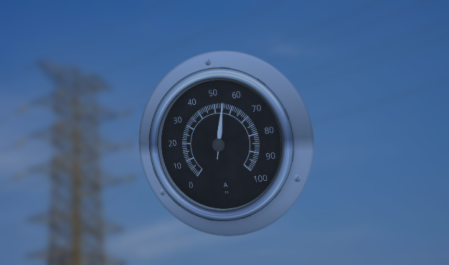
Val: 55
